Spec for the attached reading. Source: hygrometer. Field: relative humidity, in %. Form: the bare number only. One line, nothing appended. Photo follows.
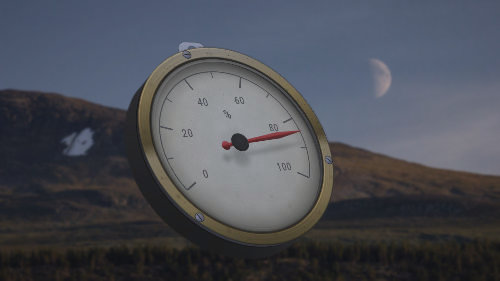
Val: 85
